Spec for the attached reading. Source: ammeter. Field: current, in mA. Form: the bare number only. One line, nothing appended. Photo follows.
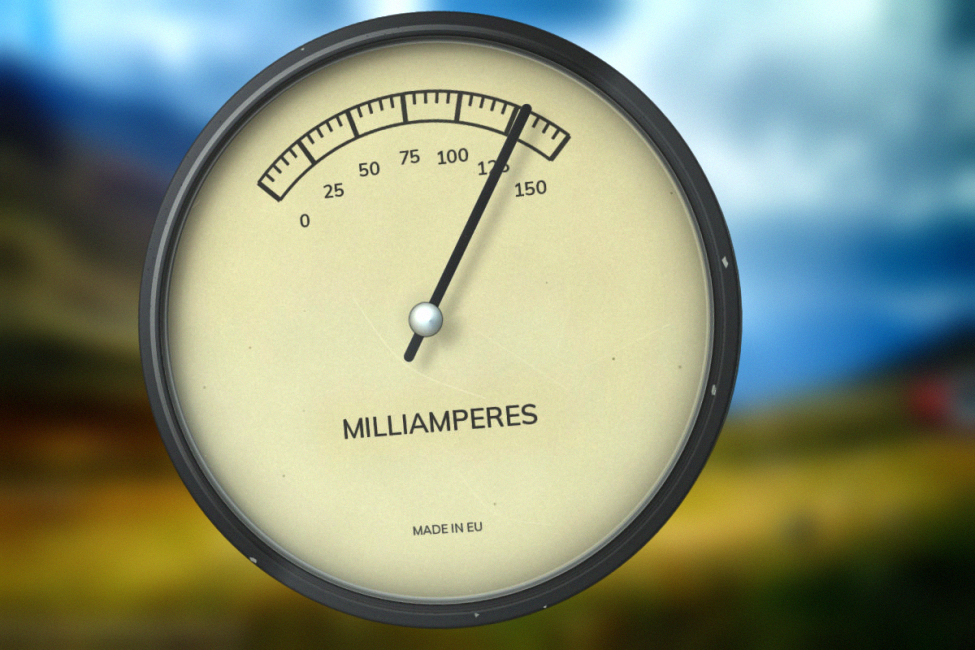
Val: 130
